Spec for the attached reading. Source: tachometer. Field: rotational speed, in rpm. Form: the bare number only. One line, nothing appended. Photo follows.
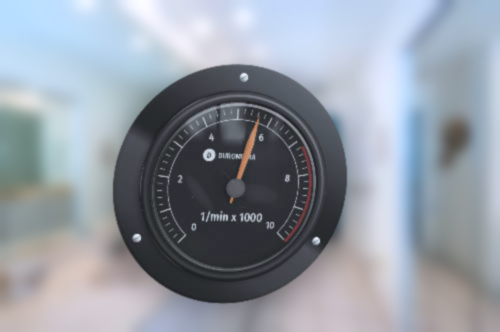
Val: 5600
